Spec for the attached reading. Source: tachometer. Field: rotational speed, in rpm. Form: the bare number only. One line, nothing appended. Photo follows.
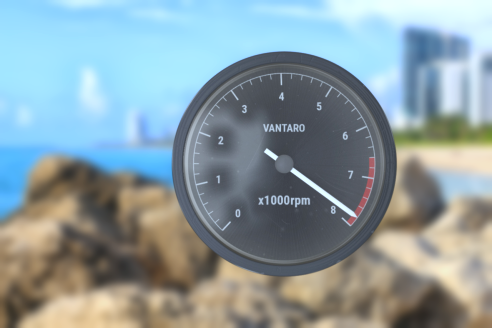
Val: 7800
